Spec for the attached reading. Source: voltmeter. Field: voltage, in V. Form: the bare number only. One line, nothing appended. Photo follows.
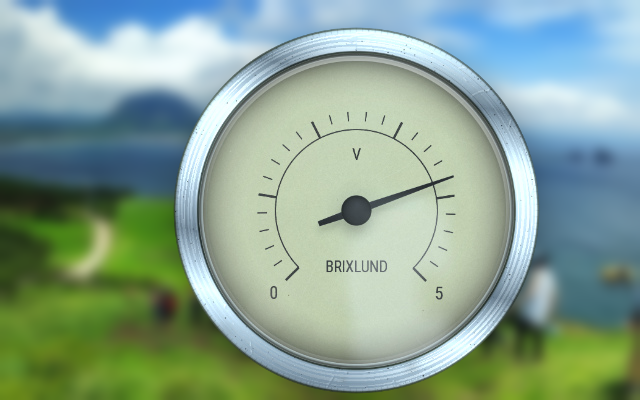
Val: 3.8
